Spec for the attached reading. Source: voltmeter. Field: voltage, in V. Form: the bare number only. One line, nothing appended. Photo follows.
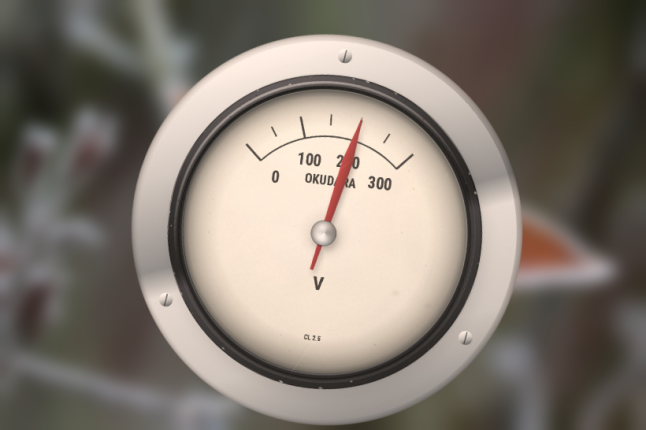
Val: 200
